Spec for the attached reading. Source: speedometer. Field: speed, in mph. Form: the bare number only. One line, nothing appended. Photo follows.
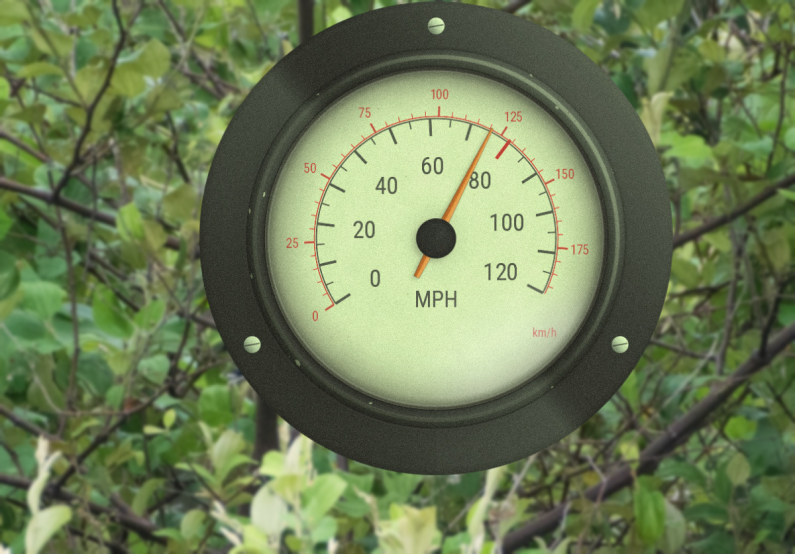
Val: 75
